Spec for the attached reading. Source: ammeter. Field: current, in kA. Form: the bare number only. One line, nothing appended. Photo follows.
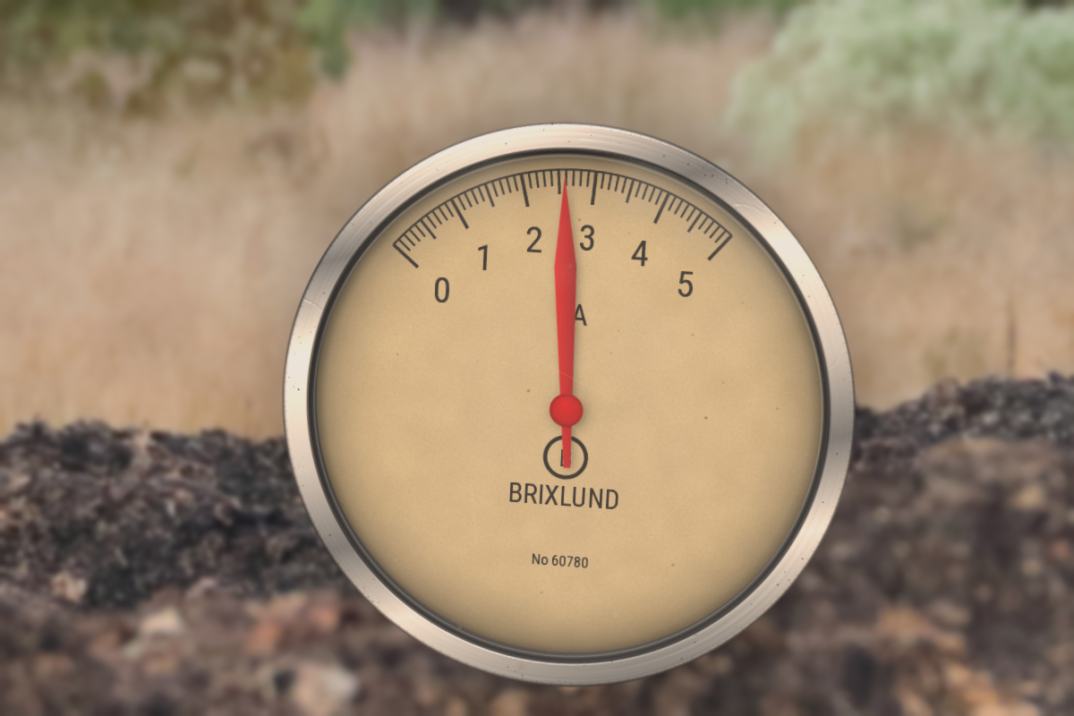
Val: 2.6
